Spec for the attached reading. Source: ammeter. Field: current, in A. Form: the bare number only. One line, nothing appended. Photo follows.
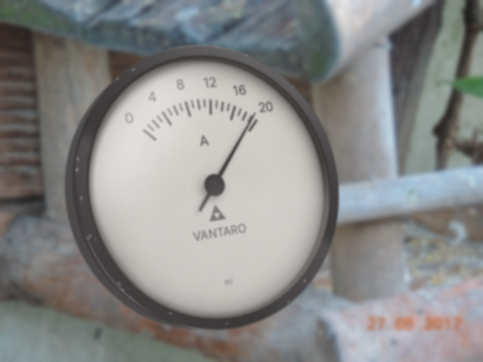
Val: 19
